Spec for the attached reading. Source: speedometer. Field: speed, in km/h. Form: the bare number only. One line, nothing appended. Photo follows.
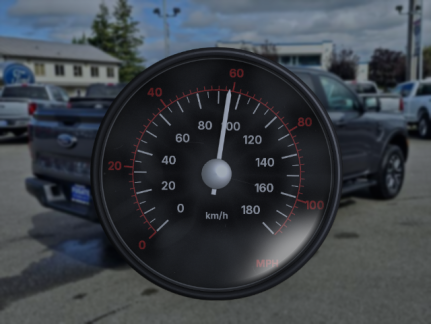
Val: 95
